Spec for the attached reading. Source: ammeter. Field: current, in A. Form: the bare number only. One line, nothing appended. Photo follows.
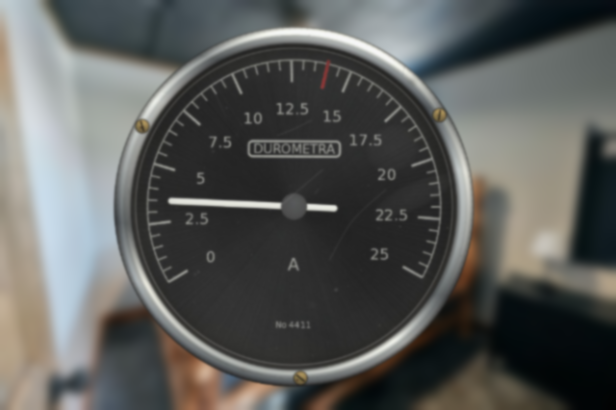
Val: 3.5
